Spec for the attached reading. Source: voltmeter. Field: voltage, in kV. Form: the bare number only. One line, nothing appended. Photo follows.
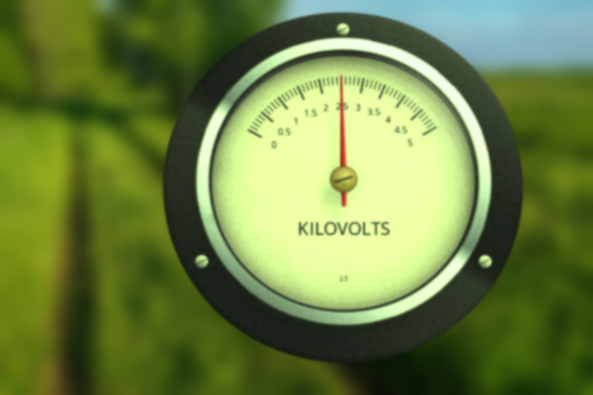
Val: 2.5
